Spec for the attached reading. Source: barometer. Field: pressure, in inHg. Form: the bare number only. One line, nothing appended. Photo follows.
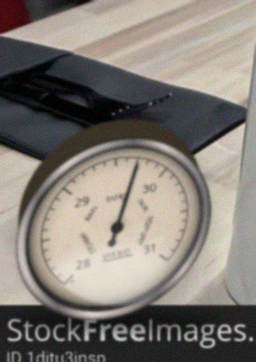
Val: 29.7
